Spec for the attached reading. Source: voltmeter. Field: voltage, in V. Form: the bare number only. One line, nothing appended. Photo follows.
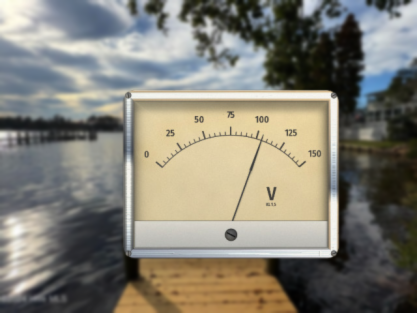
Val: 105
